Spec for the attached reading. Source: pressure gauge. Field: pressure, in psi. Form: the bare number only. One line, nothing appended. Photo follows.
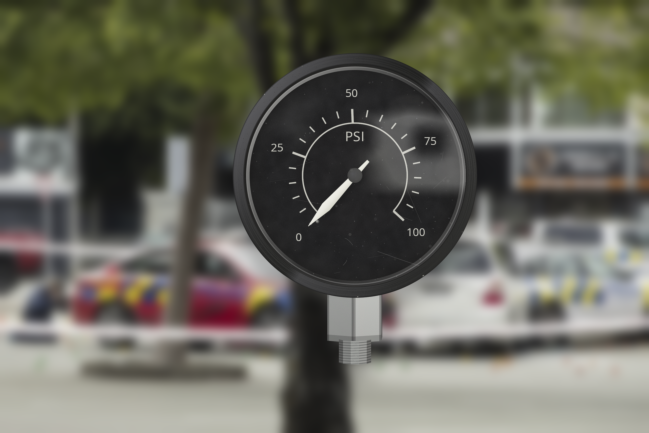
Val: 0
